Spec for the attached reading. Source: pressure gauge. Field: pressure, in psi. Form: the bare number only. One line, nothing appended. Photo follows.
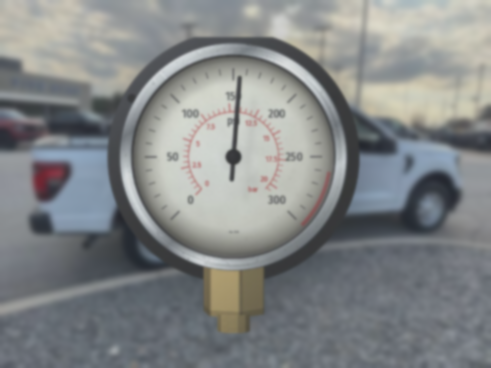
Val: 155
